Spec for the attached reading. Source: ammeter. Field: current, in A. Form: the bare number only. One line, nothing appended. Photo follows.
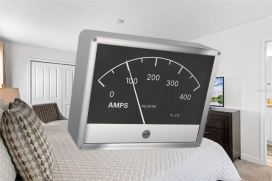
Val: 100
